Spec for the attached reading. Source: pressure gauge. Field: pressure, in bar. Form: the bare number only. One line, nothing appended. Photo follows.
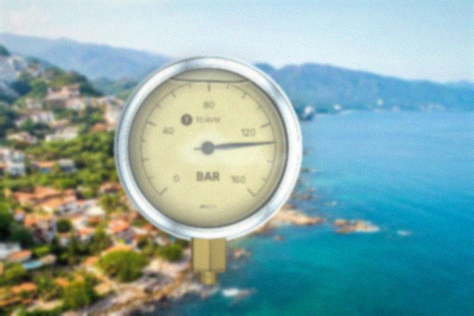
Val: 130
